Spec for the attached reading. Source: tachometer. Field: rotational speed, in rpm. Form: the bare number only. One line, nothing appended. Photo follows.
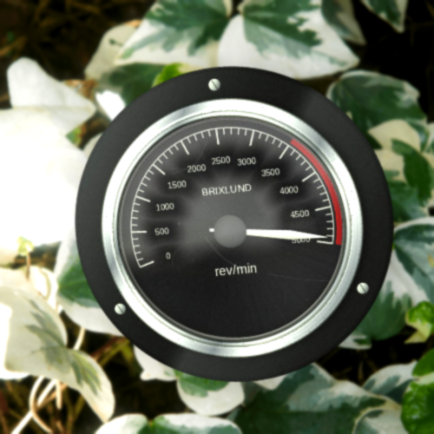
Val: 4900
